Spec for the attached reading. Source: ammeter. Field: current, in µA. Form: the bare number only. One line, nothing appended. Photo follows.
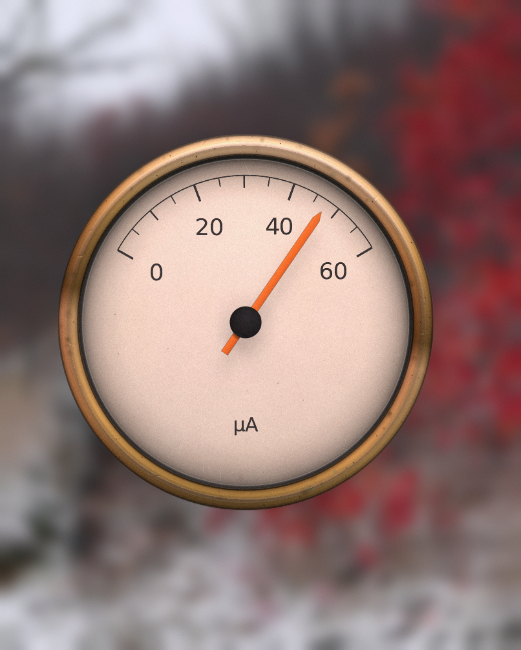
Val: 47.5
